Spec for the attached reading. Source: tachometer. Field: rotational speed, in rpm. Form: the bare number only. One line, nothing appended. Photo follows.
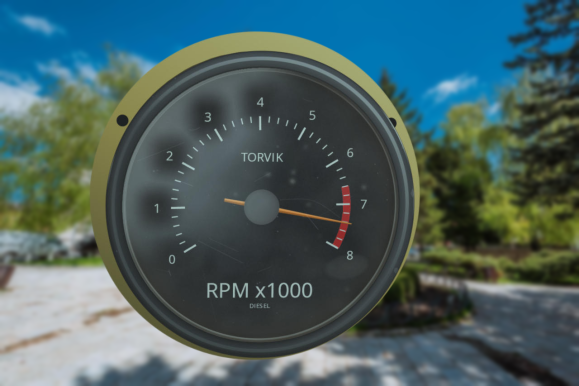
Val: 7400
